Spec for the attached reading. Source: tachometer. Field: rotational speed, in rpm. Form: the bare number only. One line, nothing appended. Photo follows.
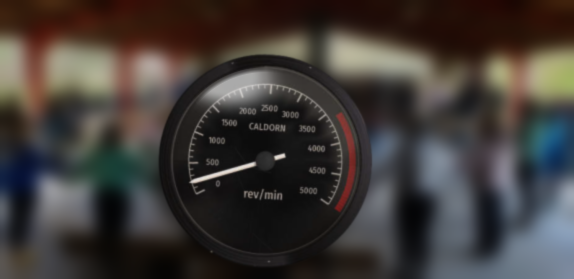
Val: 200
